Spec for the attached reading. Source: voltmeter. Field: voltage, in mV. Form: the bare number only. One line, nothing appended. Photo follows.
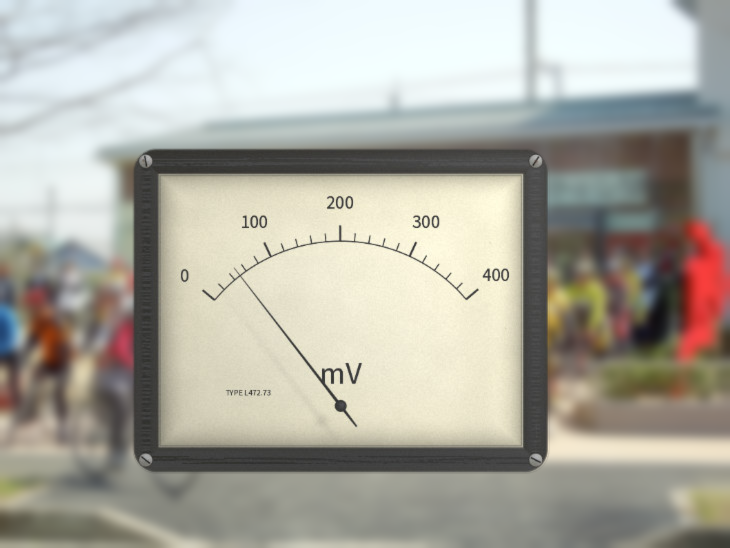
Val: 50
